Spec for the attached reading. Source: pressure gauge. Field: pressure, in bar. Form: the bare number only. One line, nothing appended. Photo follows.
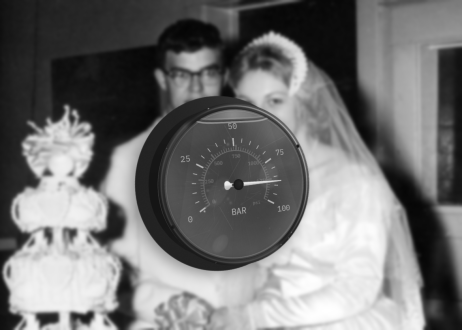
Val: 87.5
